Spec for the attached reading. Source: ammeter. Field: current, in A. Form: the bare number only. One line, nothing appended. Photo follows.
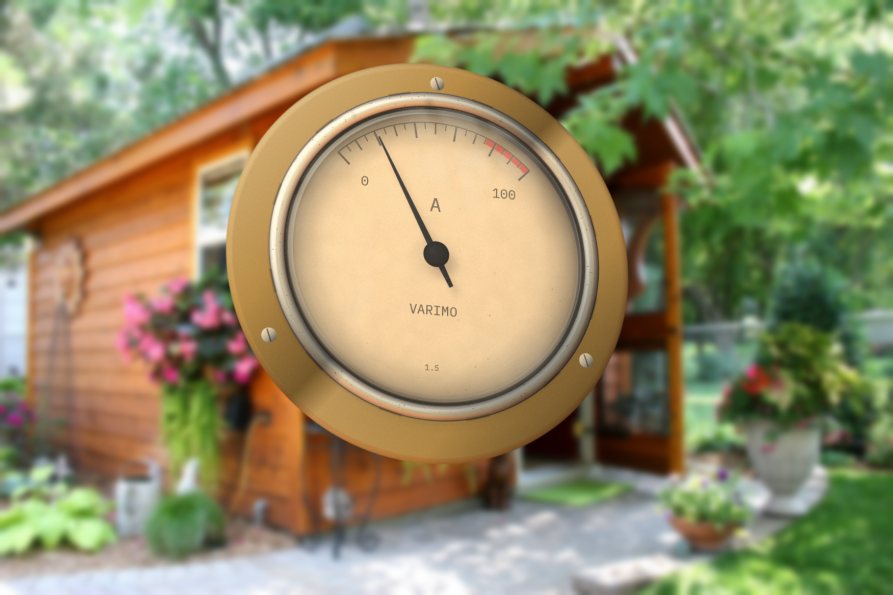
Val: 20
